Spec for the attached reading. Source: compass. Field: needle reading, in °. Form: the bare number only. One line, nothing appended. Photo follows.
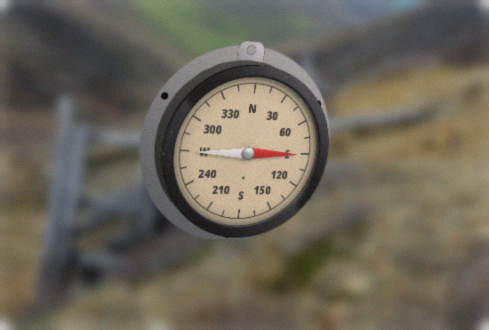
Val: 90
